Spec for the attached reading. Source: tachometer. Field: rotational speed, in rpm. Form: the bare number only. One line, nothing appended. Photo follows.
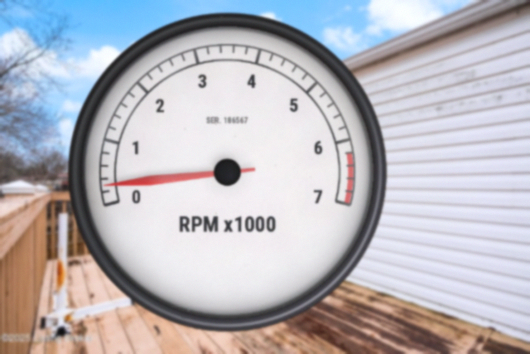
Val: 300
